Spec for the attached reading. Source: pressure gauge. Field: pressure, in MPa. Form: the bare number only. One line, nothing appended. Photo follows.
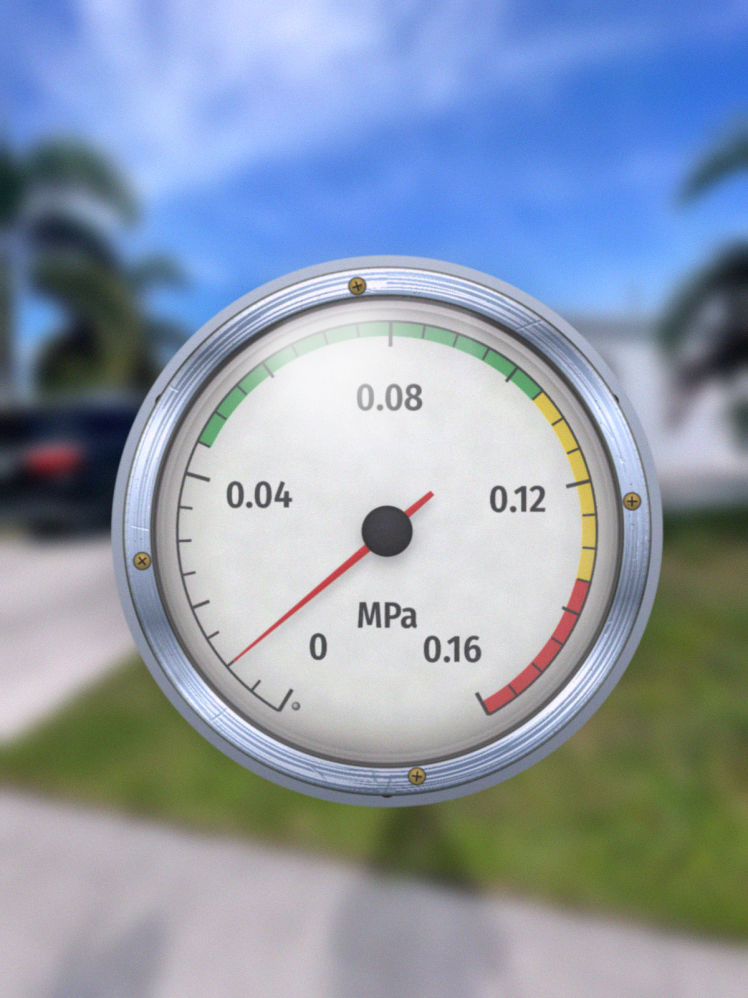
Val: 0.01
